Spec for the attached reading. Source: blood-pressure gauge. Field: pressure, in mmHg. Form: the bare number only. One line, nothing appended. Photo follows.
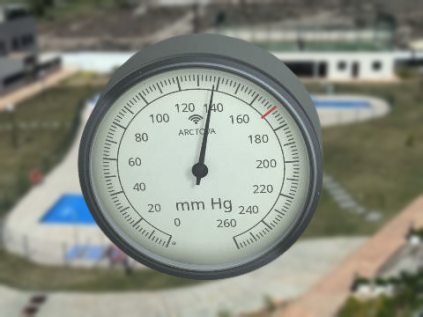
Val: 138
